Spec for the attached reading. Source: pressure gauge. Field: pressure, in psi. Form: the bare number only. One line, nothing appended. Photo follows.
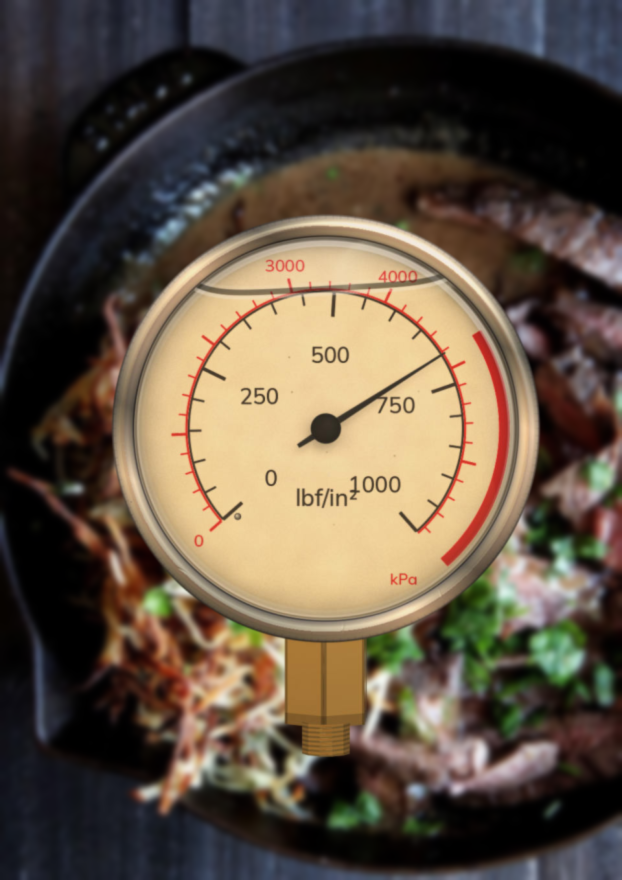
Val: 700
